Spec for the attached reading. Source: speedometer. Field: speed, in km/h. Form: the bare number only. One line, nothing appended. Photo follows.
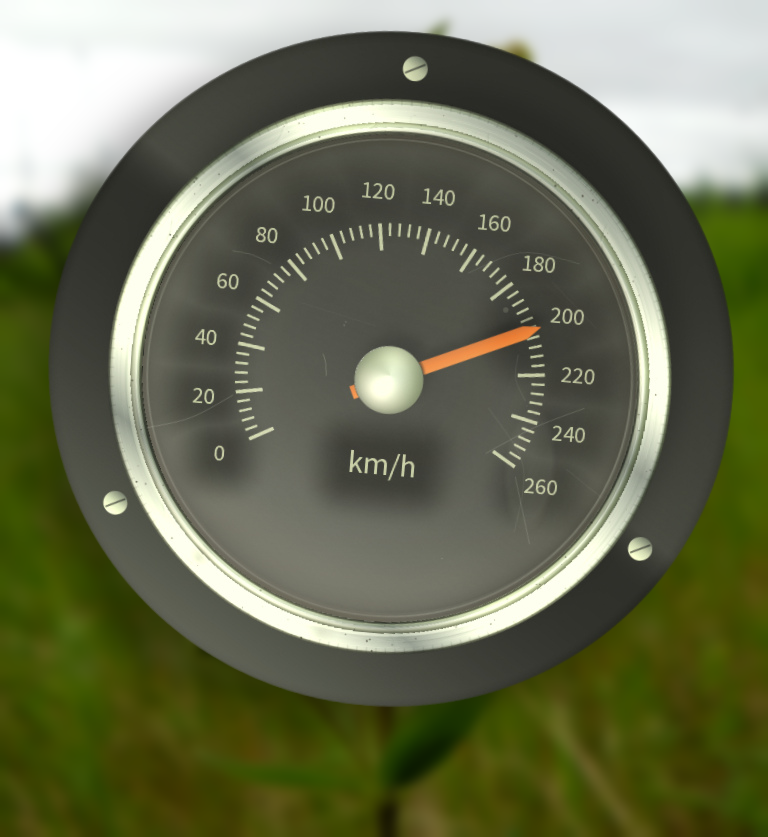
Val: 200
